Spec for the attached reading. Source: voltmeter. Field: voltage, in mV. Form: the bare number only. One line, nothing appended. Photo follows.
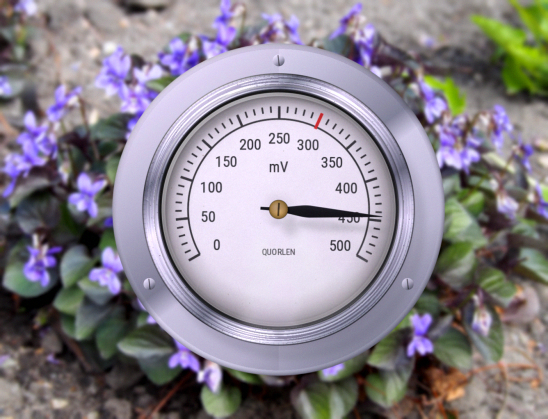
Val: 445
